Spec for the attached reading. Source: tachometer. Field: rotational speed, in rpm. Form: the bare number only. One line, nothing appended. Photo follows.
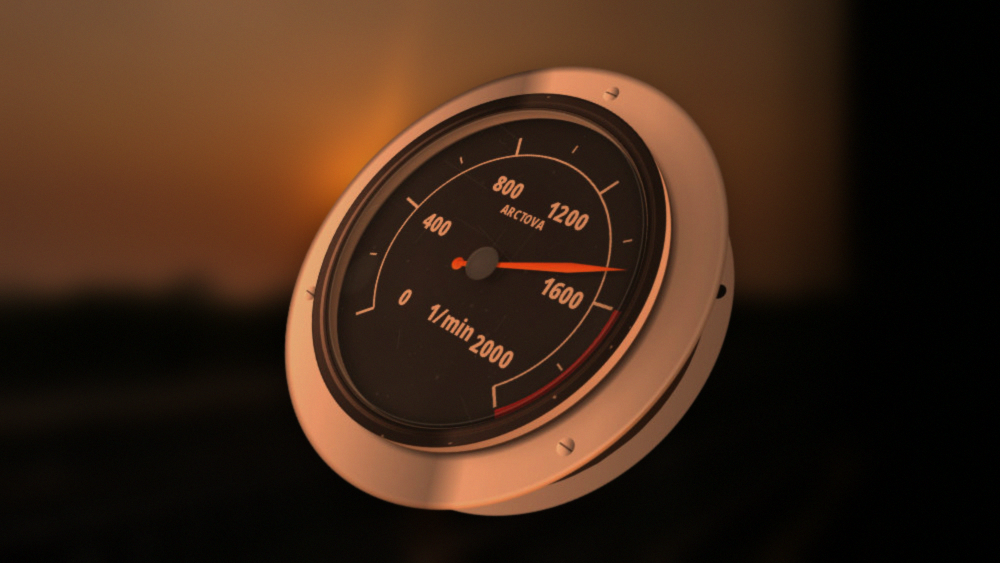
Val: 1500
